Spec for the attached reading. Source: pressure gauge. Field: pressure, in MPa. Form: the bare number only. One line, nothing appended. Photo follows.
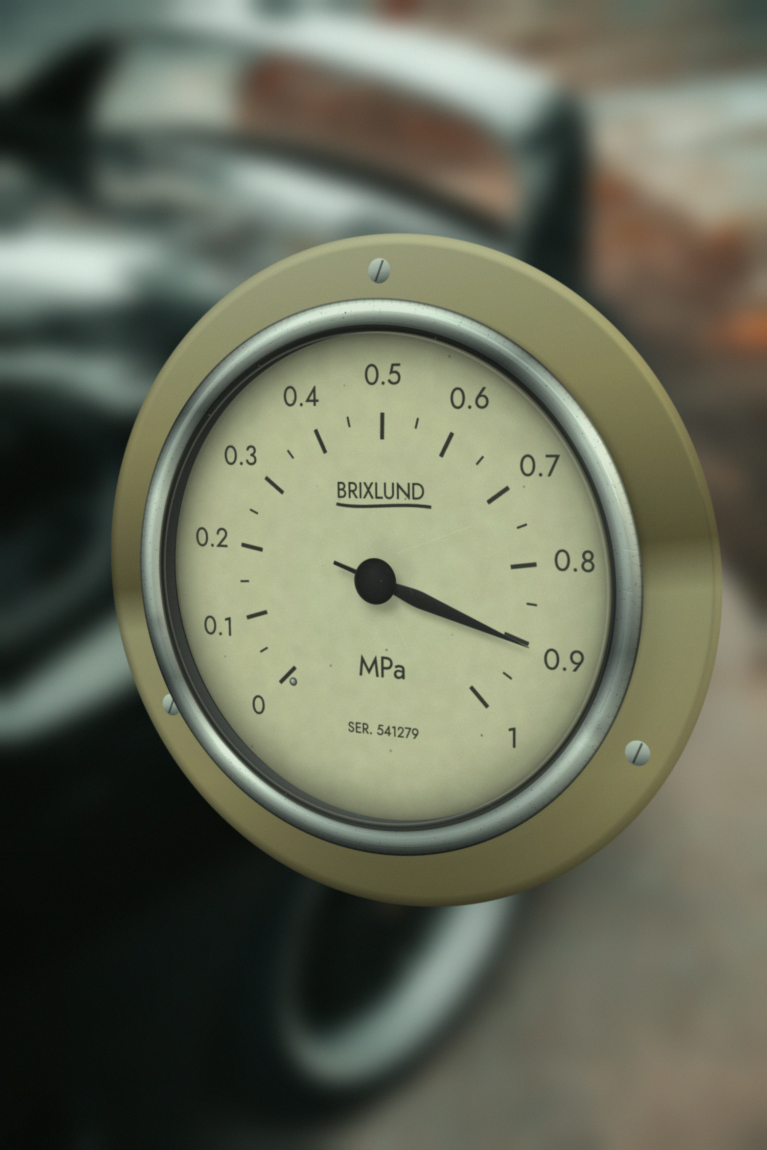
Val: 0.9
